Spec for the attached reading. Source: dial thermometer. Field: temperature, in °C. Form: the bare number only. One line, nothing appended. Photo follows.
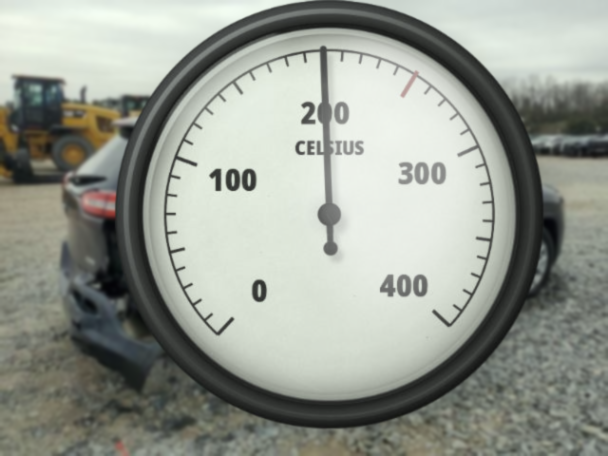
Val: 200
